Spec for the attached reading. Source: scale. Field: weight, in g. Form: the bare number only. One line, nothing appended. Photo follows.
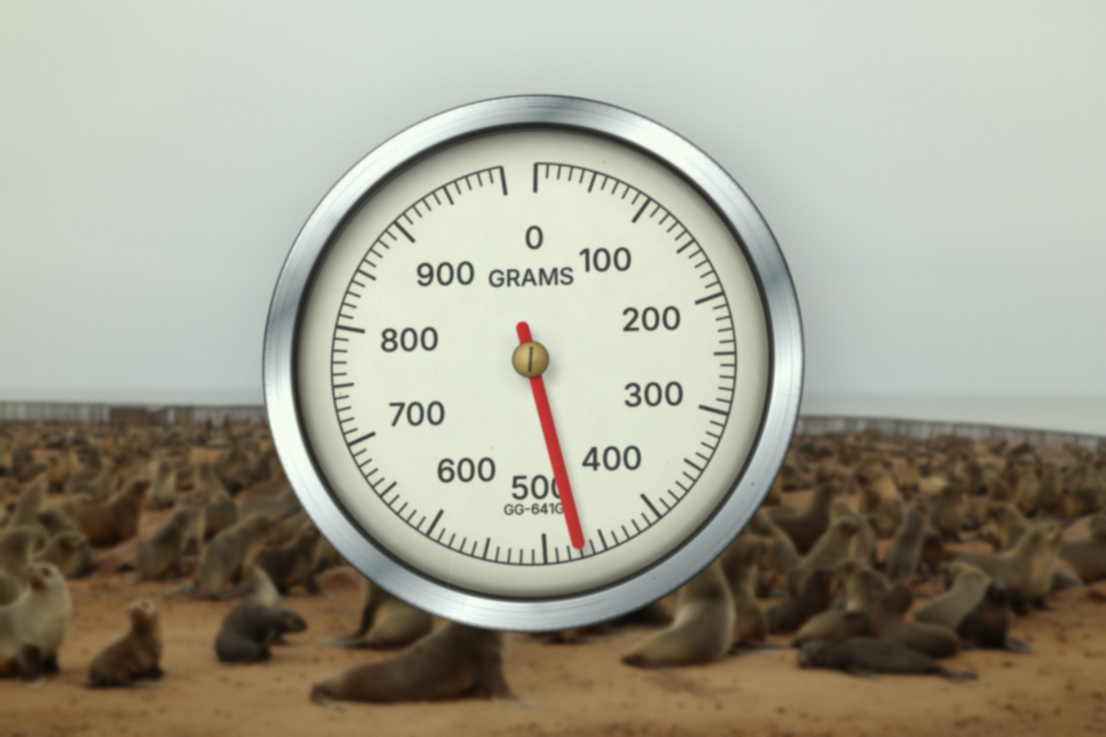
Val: 470
